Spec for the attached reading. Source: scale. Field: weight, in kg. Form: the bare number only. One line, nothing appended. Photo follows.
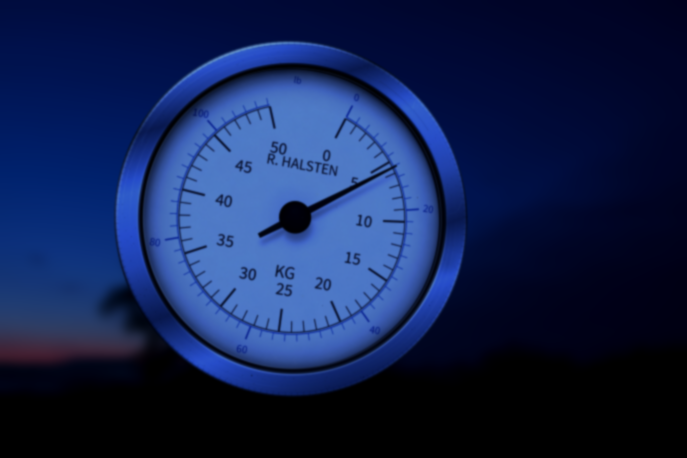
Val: 5.5
